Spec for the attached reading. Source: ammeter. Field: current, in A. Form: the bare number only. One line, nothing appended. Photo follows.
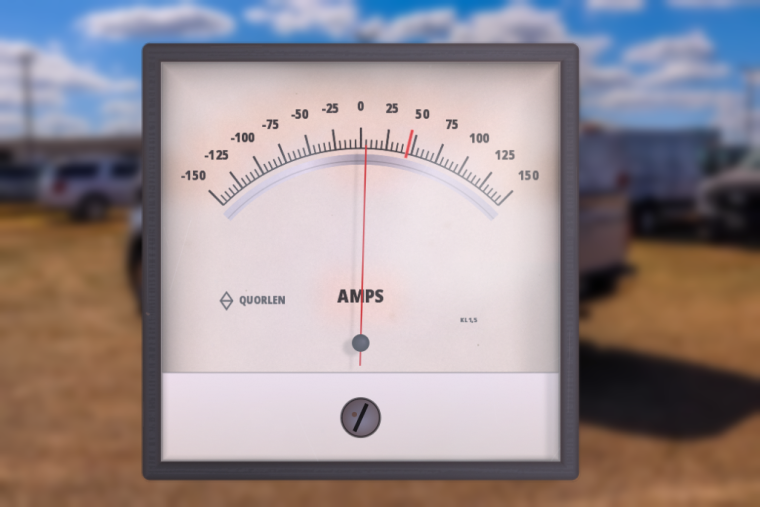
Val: 5
